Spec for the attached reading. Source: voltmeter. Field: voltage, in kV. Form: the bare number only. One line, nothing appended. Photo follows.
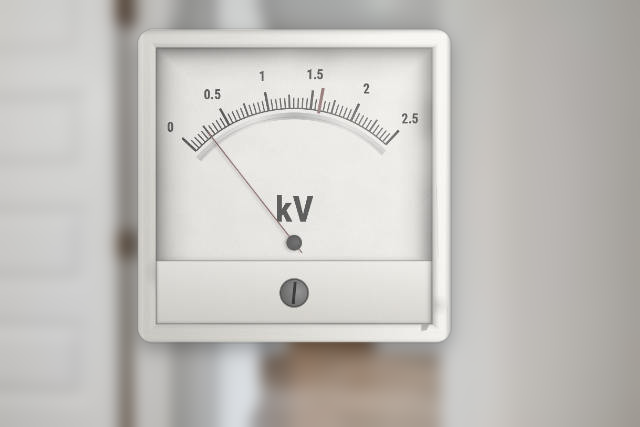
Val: 0.25
